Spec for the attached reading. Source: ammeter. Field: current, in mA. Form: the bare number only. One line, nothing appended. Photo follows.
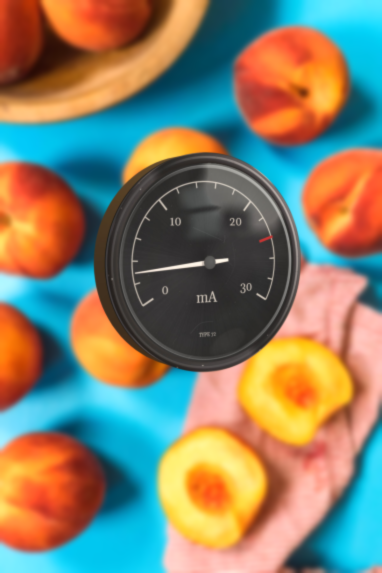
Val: 3
